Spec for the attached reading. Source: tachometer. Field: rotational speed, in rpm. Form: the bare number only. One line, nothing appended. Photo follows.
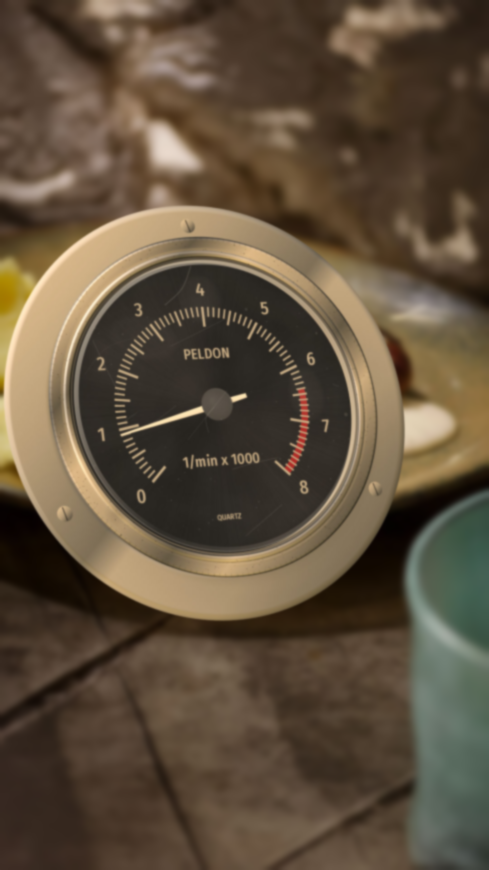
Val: 900
